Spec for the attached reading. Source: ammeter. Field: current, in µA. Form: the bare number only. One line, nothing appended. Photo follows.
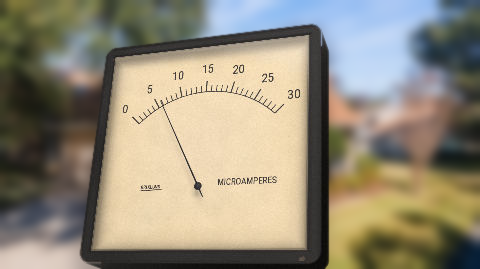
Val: 6
